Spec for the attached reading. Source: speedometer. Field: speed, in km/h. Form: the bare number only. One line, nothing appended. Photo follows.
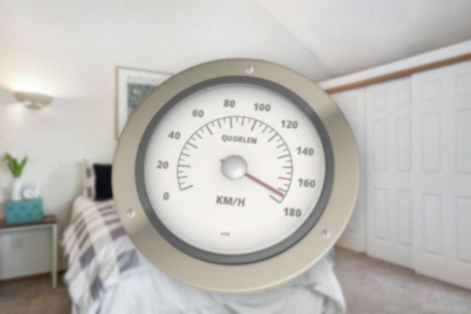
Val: 175
